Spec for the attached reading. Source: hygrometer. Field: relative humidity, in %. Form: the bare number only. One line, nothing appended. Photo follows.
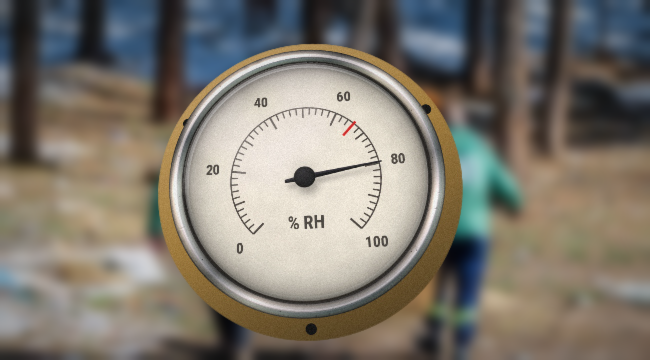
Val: 80
